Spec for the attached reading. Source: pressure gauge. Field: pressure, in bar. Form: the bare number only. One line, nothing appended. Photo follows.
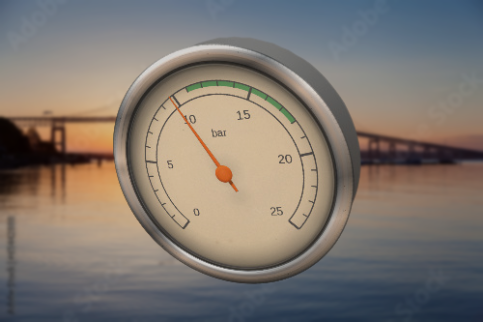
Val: 10
